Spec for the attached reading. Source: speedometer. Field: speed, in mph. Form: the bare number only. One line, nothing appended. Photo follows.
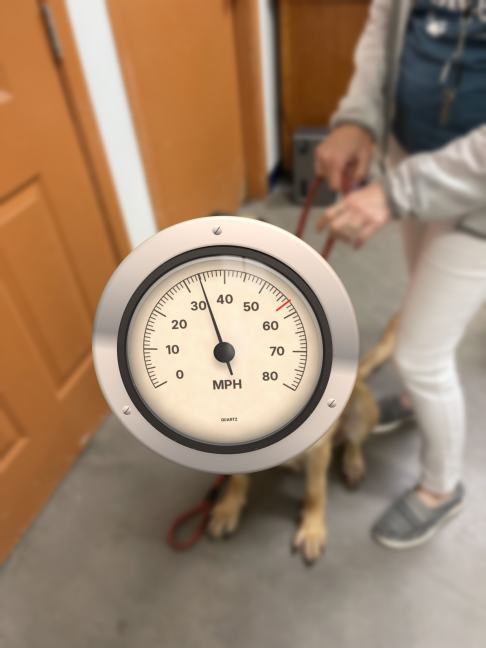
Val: 34
